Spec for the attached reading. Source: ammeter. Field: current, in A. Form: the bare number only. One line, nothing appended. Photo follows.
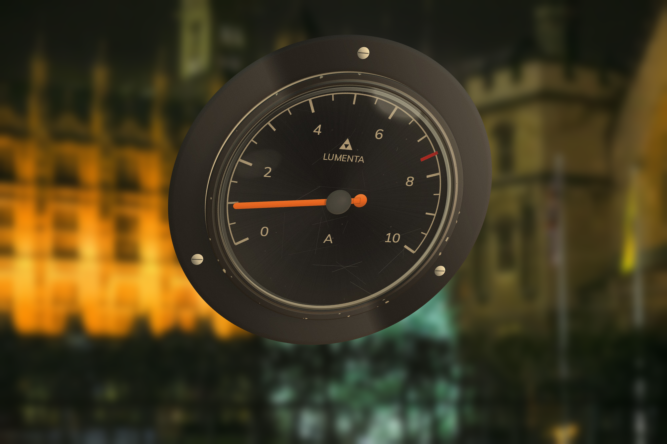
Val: 1
